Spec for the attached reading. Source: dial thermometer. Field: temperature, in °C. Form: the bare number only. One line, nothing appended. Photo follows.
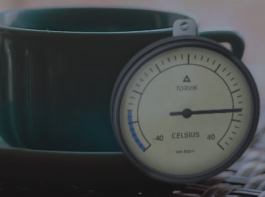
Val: 26
